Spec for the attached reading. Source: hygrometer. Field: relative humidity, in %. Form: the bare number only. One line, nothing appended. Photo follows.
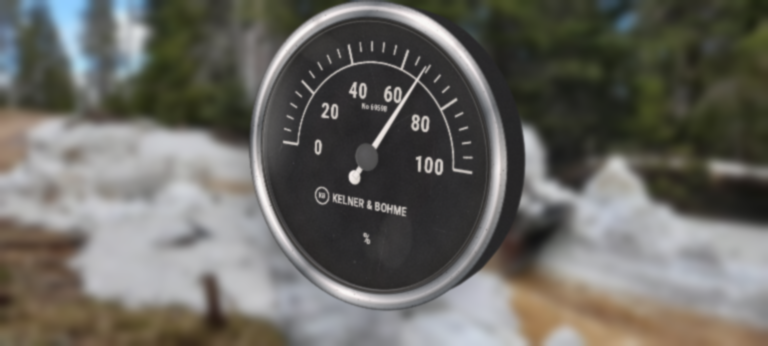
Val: 68
